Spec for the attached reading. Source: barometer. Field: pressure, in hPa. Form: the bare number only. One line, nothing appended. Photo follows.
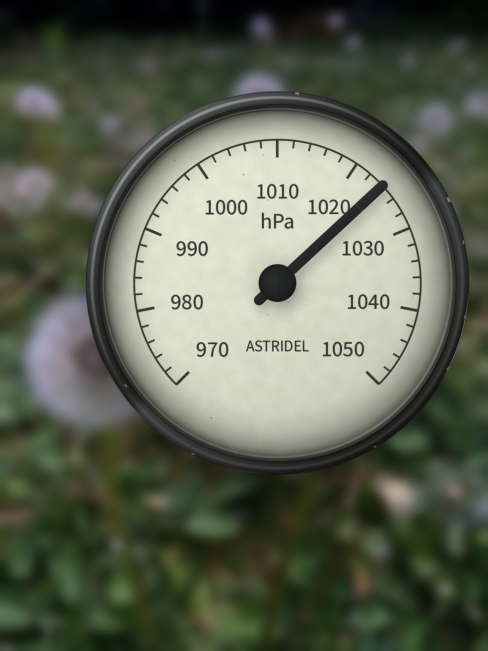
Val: 1024
